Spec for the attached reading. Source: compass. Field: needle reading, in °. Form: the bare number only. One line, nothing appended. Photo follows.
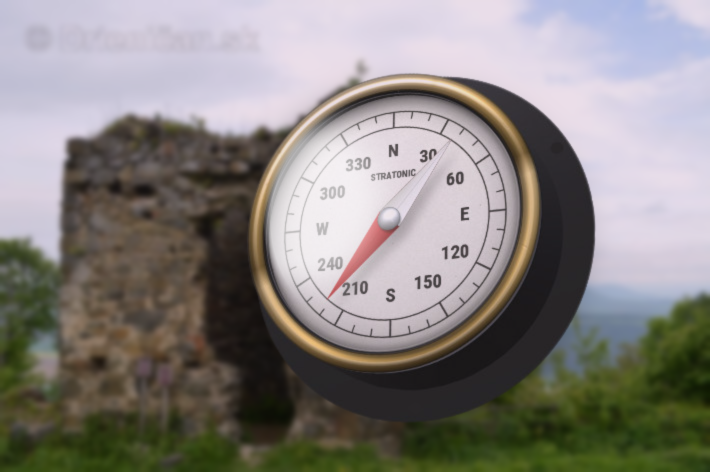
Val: 220
